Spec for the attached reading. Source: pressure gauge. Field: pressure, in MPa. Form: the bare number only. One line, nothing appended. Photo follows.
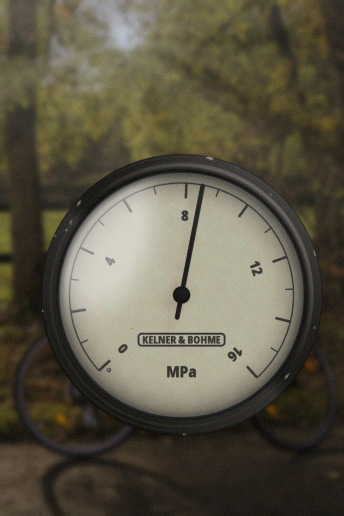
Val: 8.5
